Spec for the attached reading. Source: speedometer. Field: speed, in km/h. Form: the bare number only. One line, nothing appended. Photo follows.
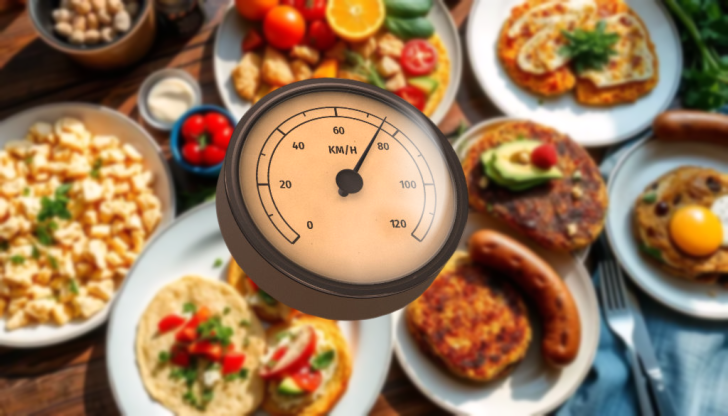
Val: 75
